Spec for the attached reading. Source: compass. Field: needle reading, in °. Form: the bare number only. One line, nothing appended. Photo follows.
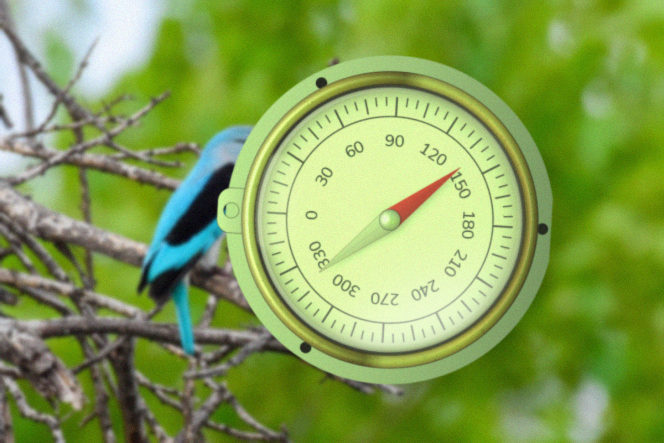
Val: 140
